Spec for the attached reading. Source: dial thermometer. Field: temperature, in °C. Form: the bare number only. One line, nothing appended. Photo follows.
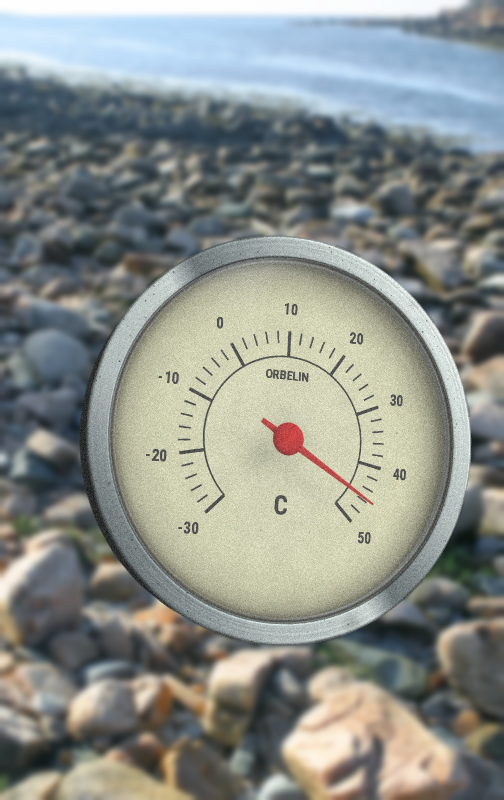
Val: 46
